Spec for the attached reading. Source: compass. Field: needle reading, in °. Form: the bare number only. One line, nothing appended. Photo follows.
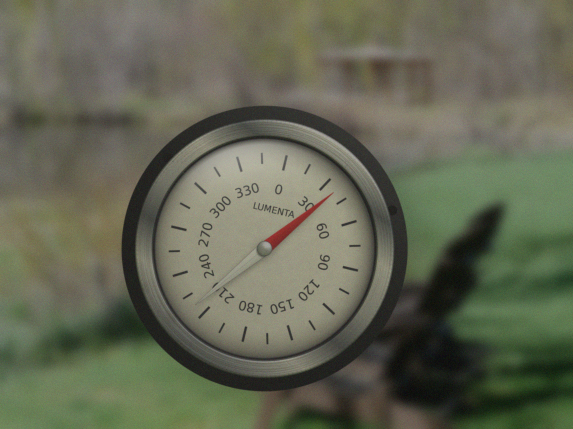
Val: 37.5
